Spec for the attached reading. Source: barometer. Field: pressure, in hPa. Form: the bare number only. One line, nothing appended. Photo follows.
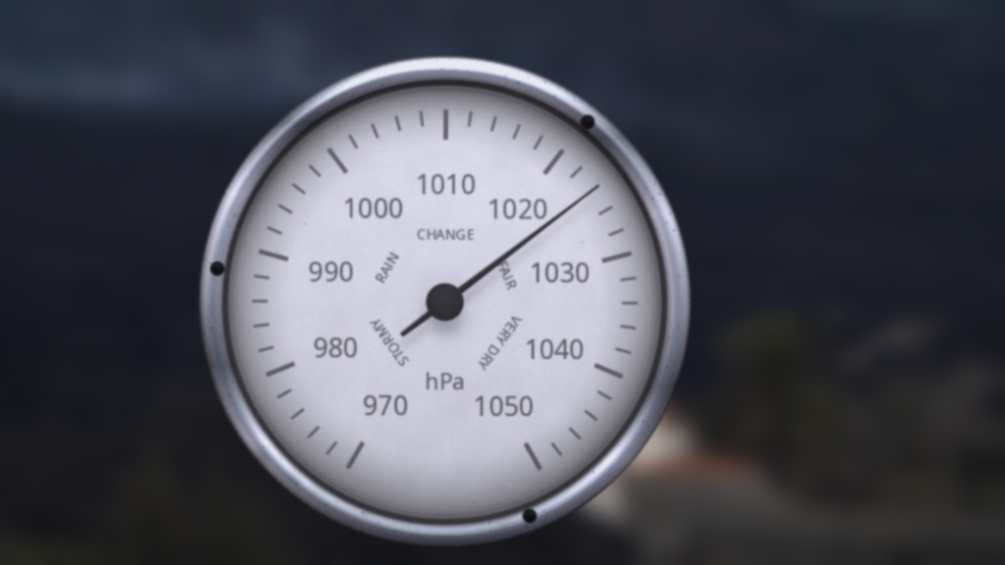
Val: 1024
